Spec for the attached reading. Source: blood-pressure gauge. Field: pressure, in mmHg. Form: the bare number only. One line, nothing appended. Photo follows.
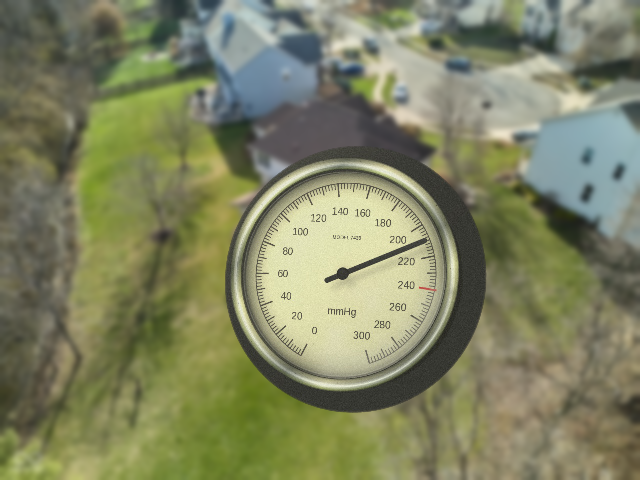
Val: 210
